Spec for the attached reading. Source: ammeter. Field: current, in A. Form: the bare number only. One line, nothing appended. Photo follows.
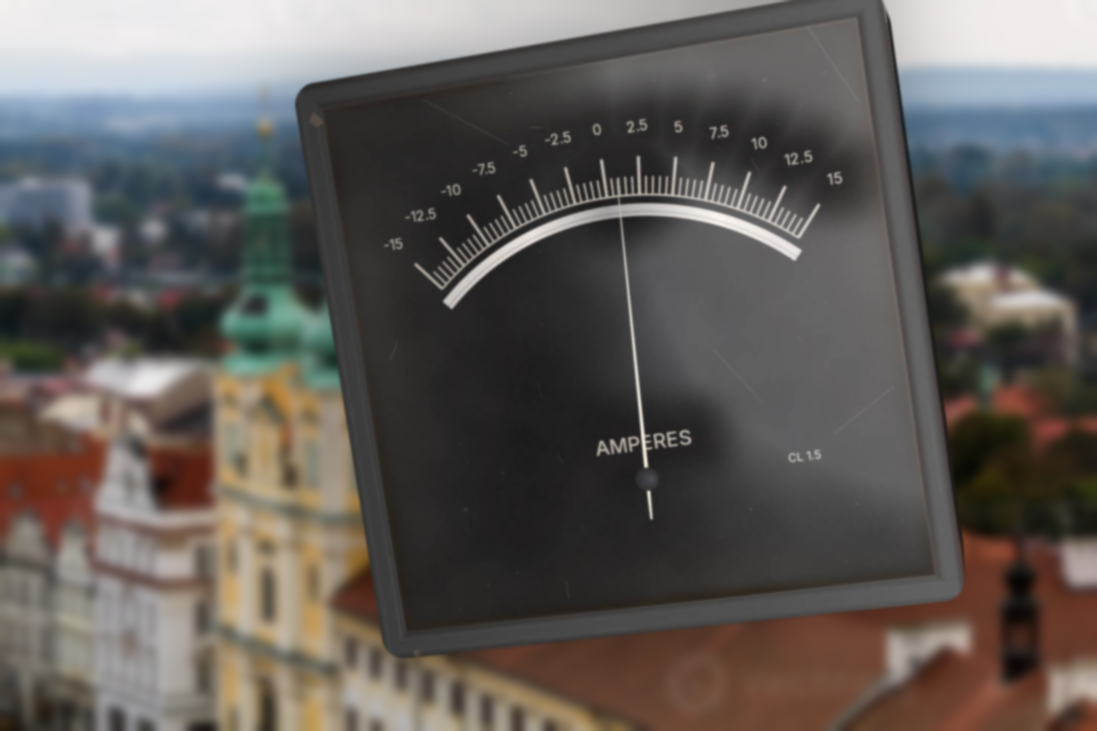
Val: 1
